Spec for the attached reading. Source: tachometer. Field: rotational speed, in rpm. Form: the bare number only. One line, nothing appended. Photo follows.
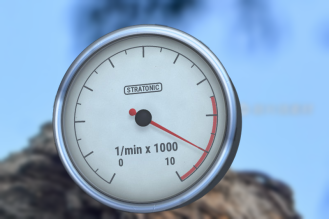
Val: 9000
